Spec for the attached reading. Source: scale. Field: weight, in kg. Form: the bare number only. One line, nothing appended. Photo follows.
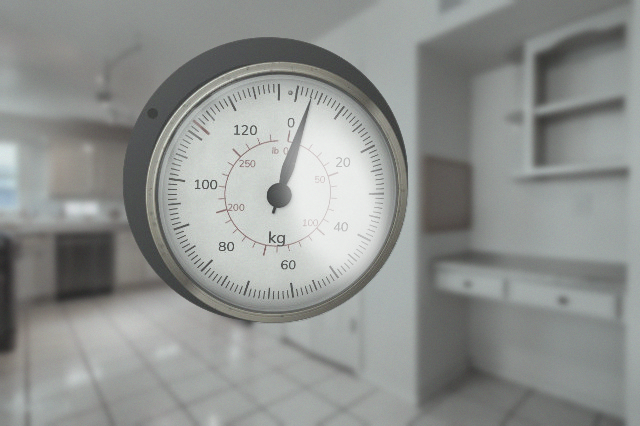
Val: 3
